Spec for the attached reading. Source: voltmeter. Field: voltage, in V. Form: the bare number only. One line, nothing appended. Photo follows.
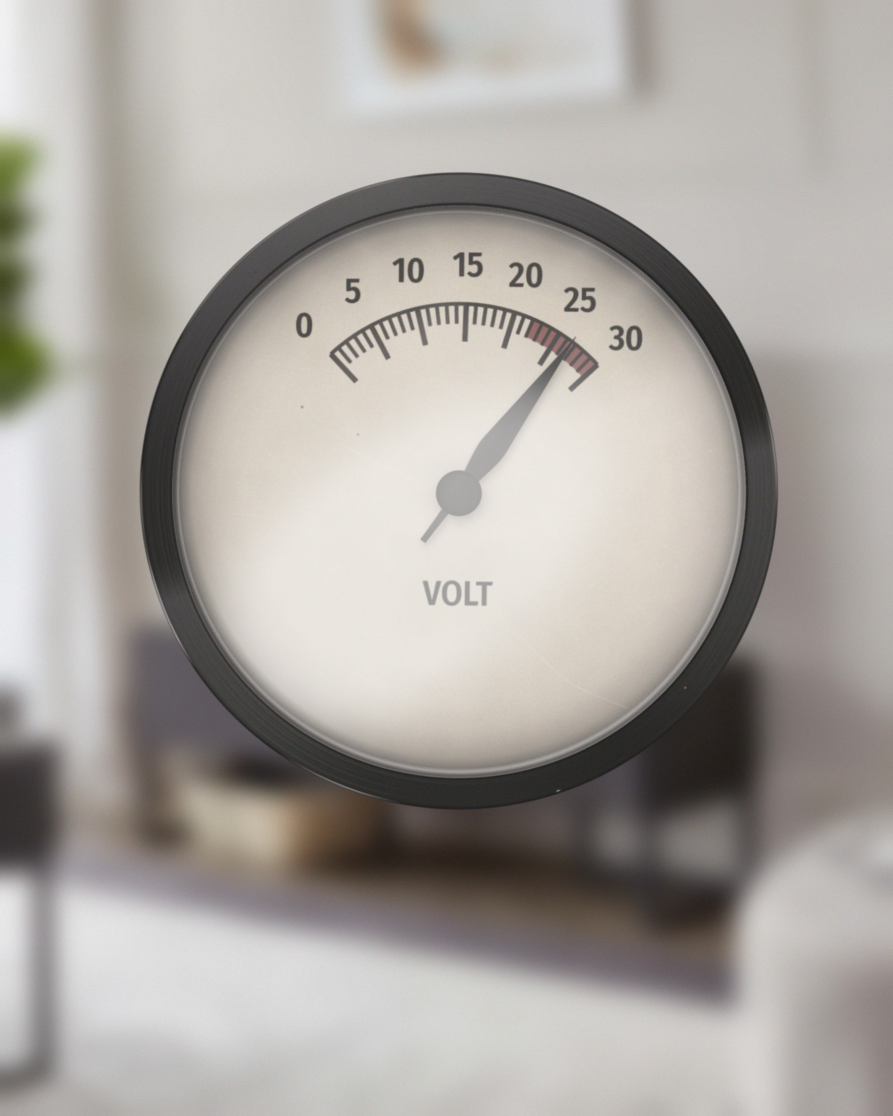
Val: 26.5
